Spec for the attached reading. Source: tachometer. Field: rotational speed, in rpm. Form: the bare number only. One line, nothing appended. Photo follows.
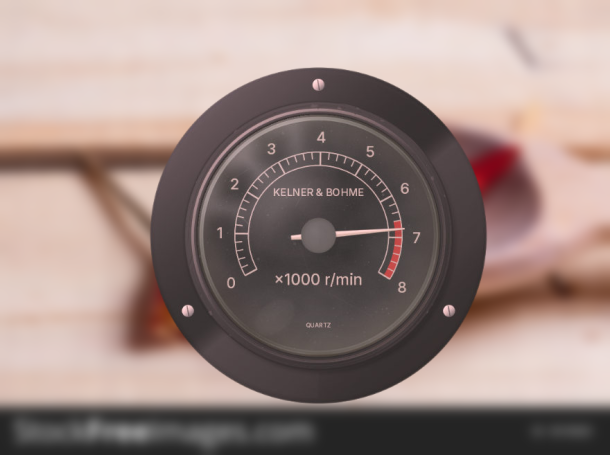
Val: 6800
